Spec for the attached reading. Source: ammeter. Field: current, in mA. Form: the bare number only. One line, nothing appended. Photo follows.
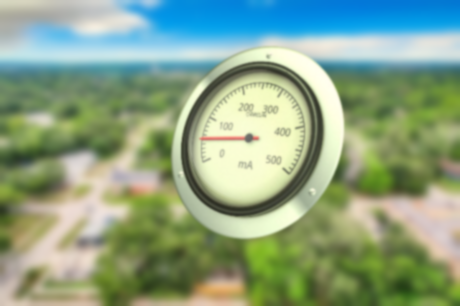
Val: 50
